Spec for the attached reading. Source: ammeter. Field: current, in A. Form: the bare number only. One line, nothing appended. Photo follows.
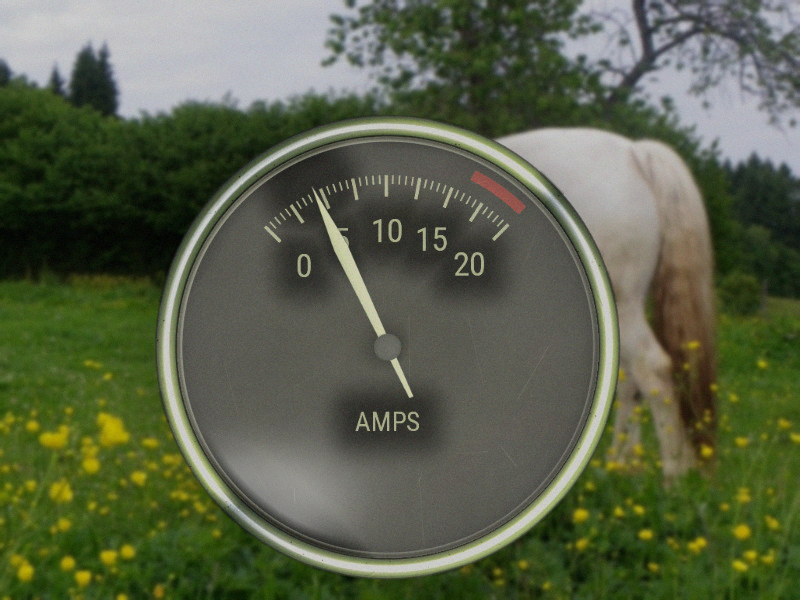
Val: 4.5
